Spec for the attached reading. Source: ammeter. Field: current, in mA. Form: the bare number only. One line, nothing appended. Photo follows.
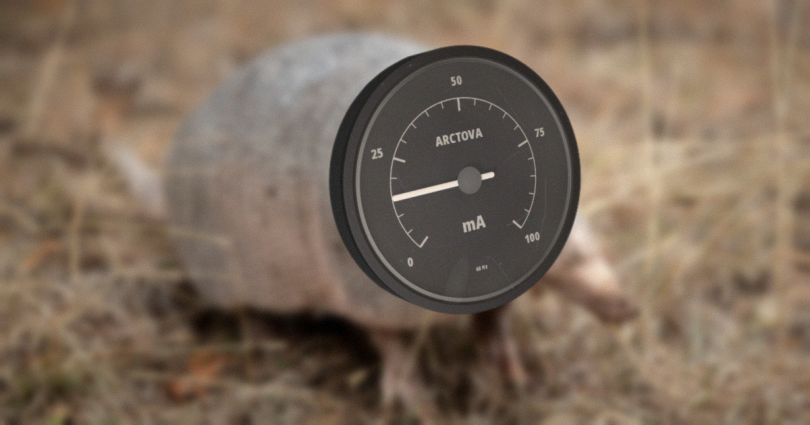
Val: 15
